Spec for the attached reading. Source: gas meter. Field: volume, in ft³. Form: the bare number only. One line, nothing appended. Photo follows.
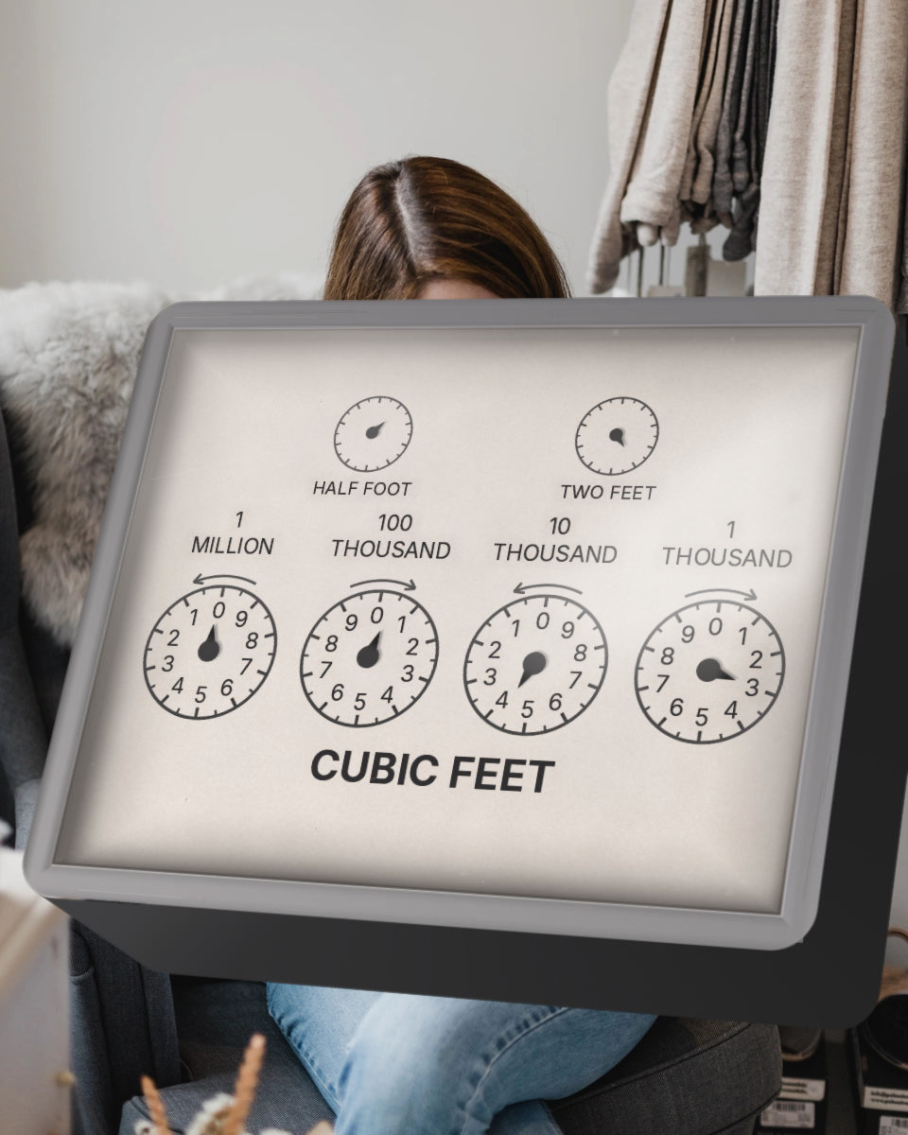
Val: 4300
